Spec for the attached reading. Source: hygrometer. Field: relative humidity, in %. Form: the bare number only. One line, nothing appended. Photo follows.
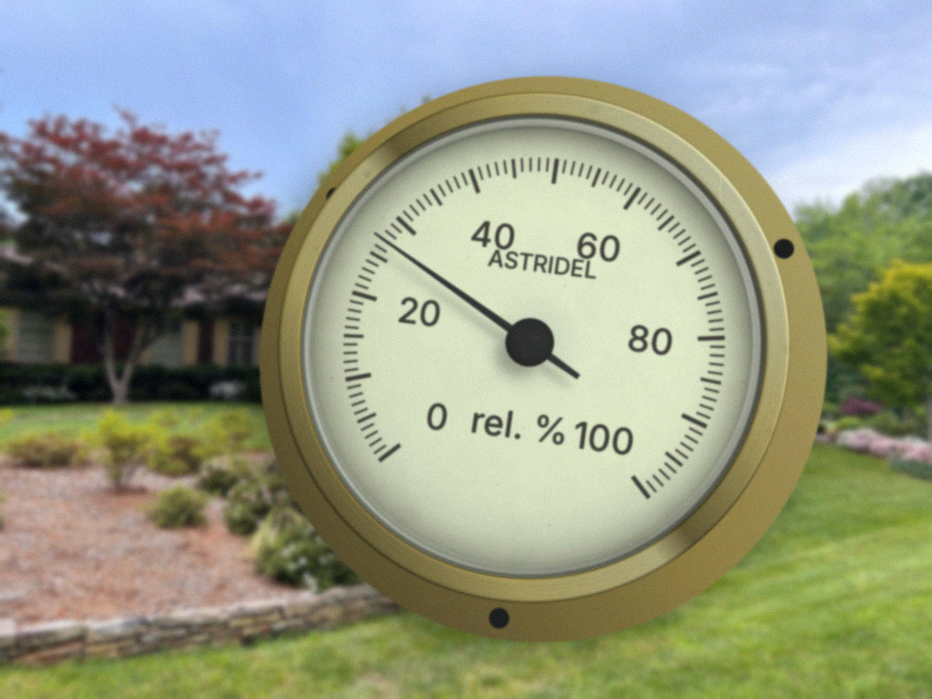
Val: 27
